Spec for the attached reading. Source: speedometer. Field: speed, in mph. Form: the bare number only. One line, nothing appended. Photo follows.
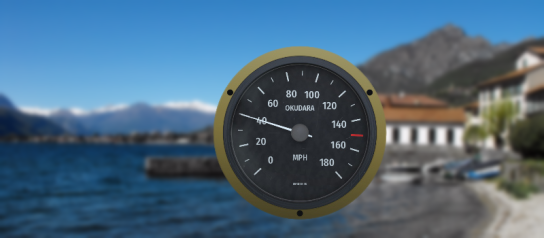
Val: 40
